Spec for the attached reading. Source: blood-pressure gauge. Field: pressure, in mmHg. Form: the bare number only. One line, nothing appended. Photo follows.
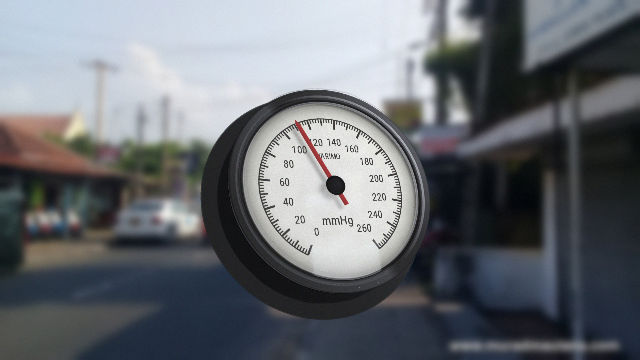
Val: 110
